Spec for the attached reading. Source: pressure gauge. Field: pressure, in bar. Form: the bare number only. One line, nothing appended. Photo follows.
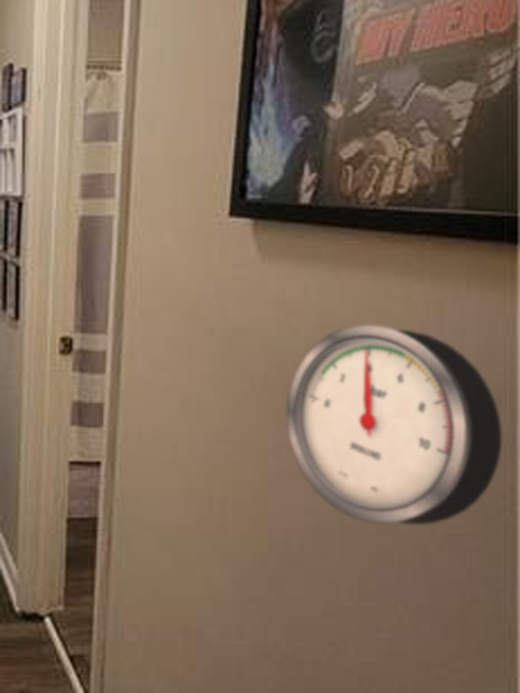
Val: 4
